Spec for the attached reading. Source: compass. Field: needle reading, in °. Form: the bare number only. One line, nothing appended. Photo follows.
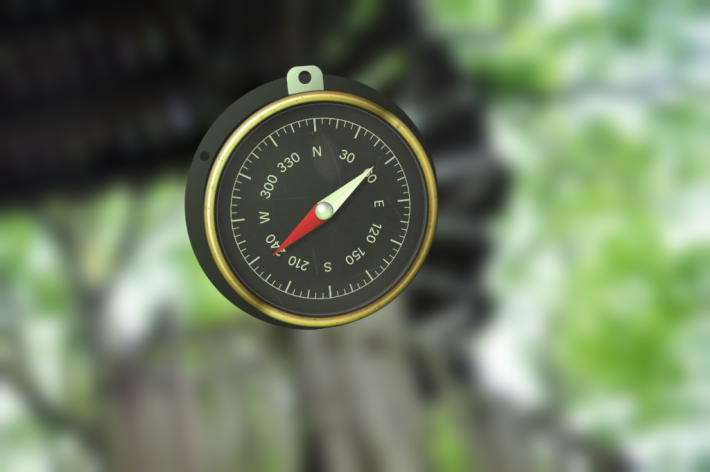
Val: 235
